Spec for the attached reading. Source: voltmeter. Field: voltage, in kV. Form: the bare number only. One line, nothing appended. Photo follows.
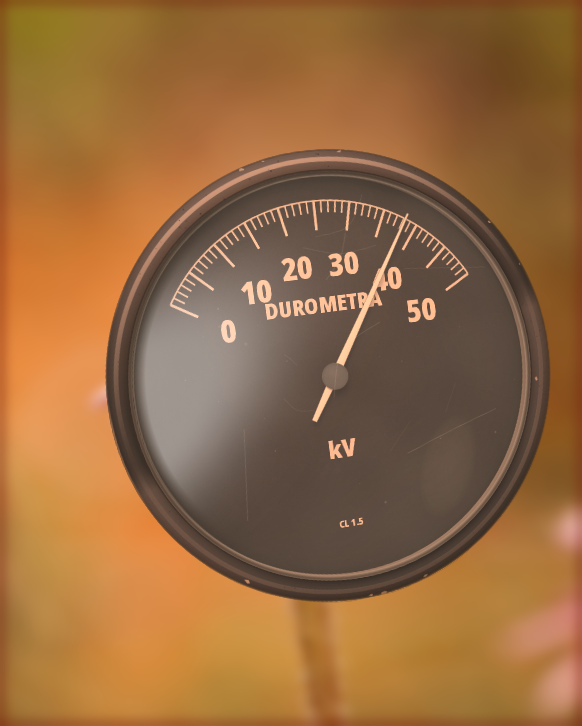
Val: 38
